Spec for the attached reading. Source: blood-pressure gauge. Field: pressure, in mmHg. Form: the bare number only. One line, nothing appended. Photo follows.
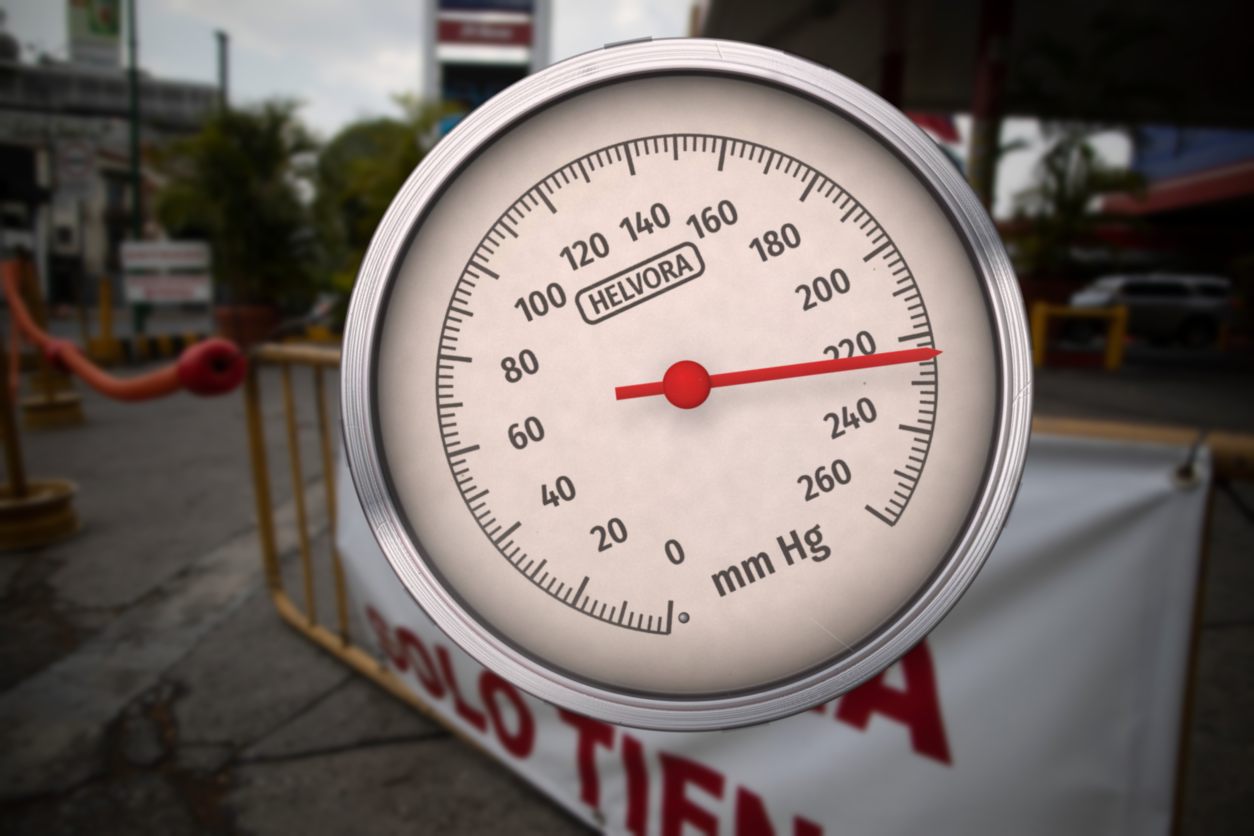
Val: 224
